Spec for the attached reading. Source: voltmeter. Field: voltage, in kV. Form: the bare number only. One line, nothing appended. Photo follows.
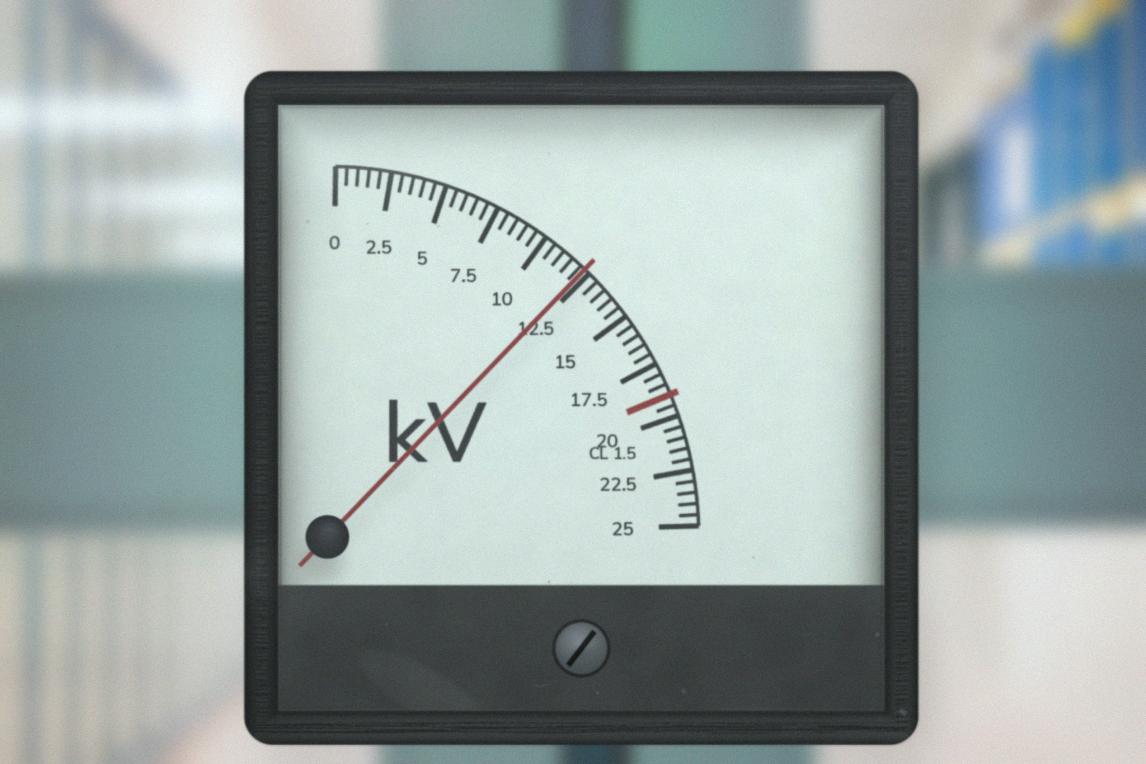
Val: 12.25
